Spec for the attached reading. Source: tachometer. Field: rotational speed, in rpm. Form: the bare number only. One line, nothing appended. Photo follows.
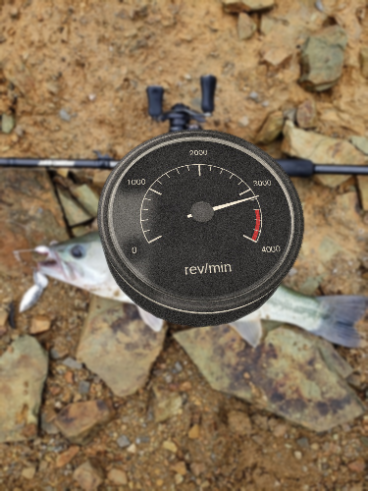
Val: 3200
